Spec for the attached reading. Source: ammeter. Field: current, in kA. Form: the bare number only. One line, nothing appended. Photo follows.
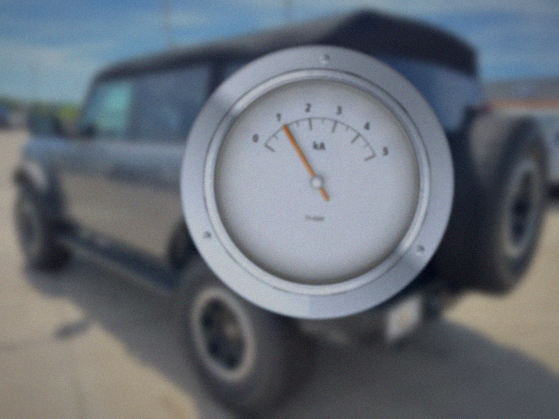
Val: 1
